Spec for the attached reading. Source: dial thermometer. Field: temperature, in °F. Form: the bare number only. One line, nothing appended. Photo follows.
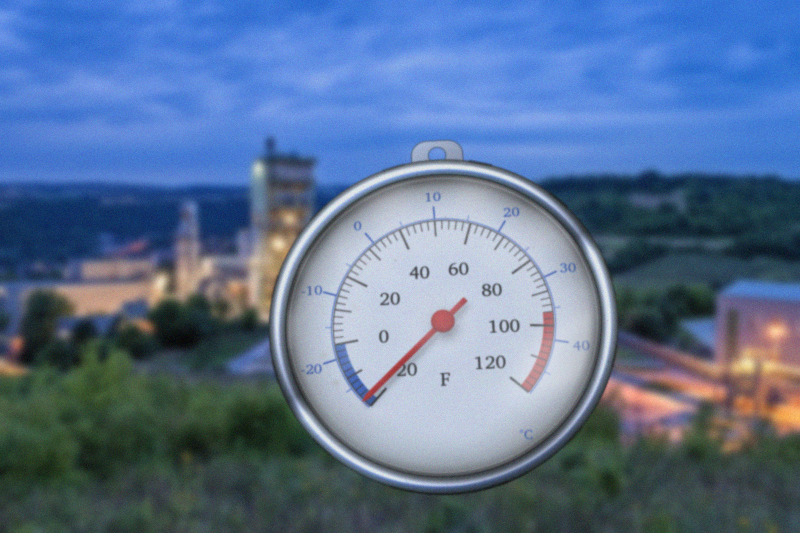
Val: -18
